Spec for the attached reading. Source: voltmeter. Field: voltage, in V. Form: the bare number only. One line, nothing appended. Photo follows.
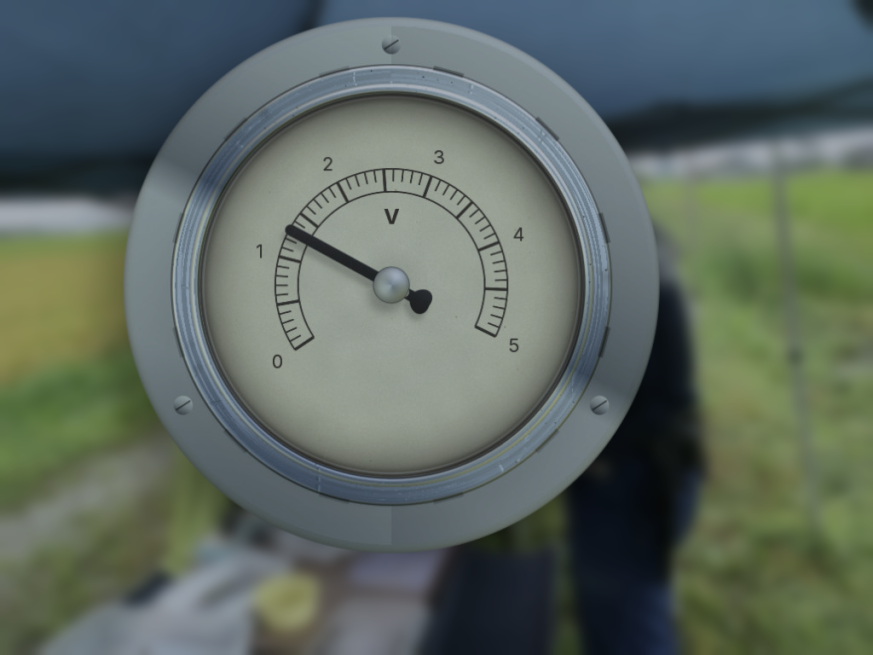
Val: 1.3
